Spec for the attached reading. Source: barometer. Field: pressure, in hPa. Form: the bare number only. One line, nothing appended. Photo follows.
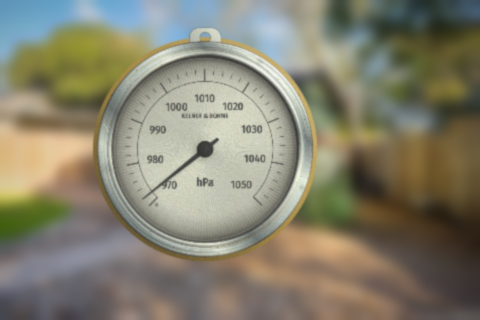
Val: 972
